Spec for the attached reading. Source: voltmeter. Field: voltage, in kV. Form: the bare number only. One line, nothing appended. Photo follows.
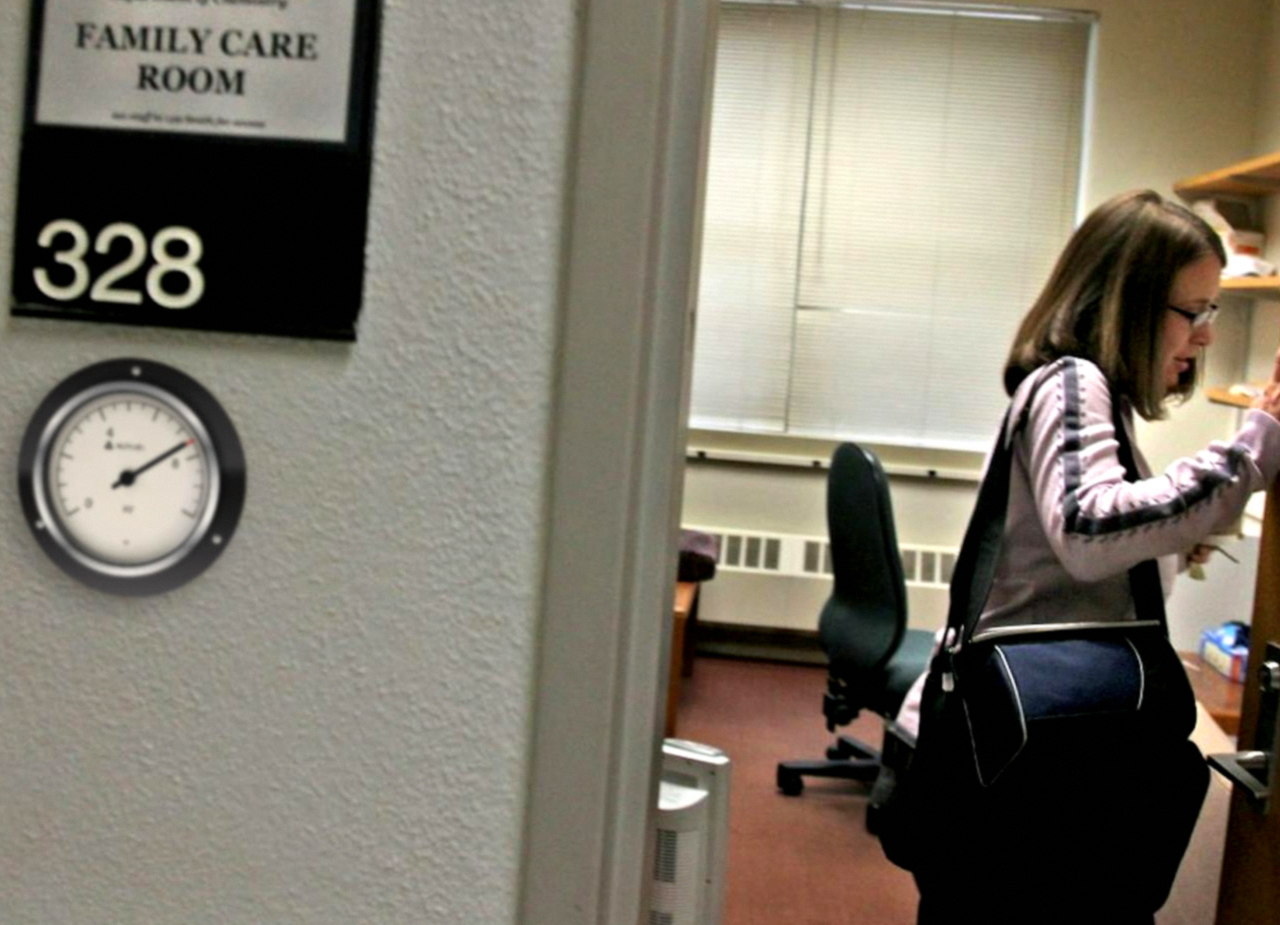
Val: 7.5
